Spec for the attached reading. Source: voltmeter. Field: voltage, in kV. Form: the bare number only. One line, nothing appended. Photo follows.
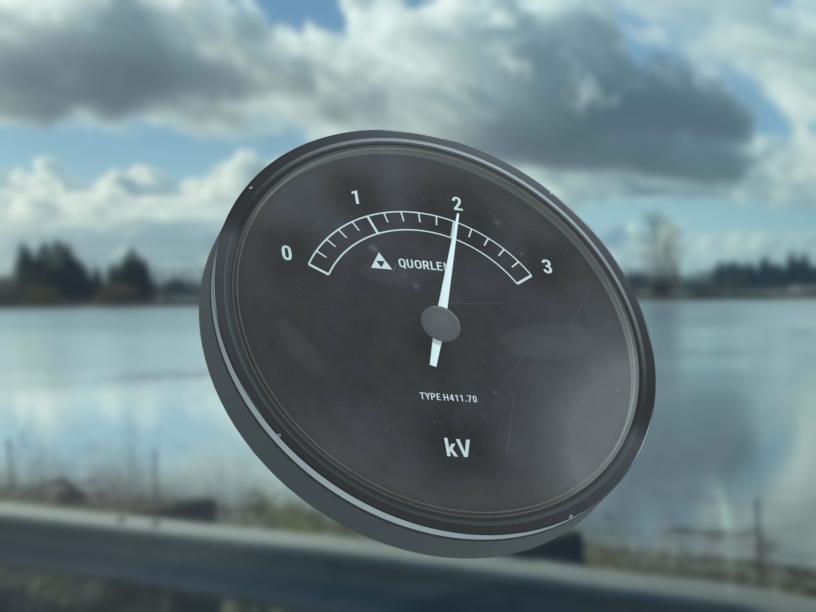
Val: 2
